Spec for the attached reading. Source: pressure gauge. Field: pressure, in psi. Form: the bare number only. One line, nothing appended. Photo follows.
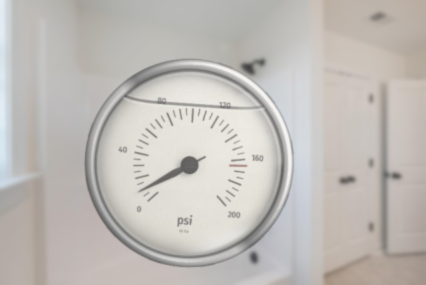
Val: 10
